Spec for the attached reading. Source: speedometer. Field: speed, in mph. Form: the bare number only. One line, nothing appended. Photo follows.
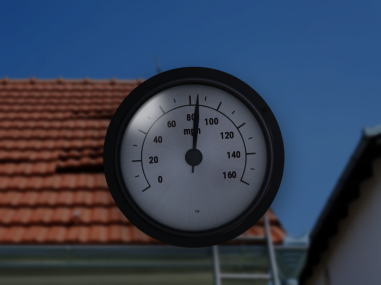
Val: 85
